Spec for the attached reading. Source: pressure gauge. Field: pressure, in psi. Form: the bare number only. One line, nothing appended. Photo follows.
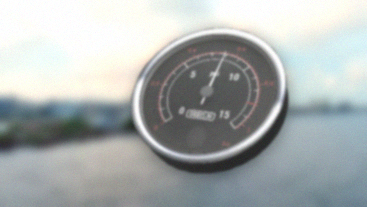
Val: 8
